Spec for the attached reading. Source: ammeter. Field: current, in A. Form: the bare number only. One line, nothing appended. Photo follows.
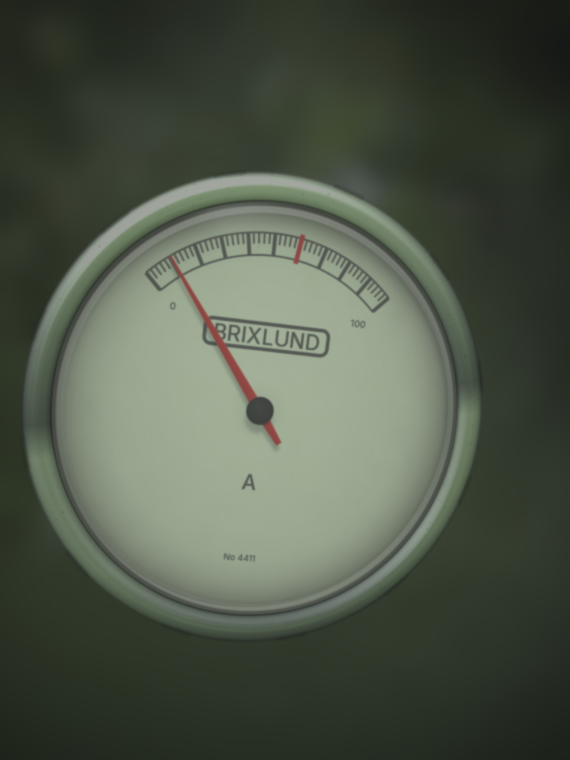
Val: 10
